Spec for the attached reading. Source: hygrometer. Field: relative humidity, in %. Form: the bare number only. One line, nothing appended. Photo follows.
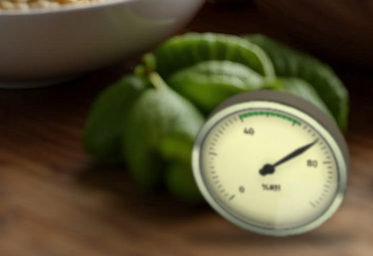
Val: 70
